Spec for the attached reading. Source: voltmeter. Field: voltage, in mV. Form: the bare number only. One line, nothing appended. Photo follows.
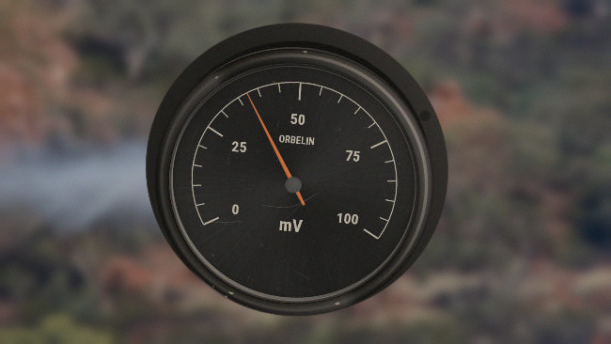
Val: 37.5
